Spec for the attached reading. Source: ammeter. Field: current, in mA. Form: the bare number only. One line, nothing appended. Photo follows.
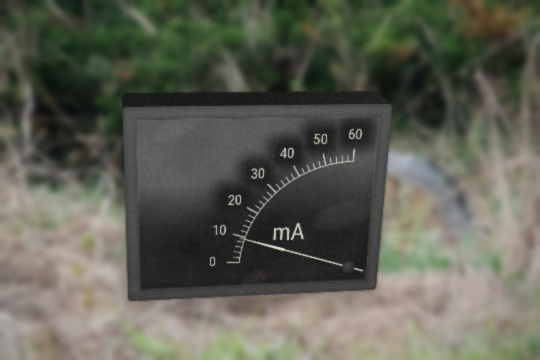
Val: 10
